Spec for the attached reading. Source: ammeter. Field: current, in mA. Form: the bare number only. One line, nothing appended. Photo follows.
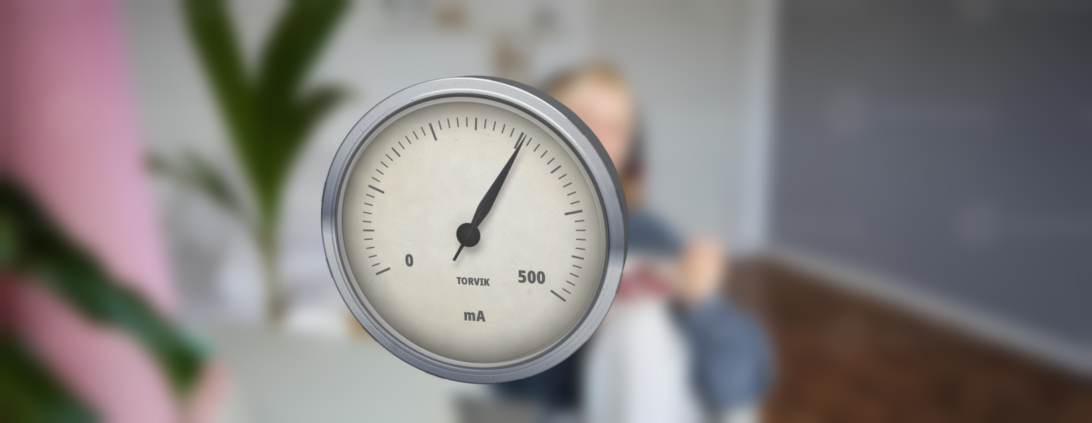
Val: 305
